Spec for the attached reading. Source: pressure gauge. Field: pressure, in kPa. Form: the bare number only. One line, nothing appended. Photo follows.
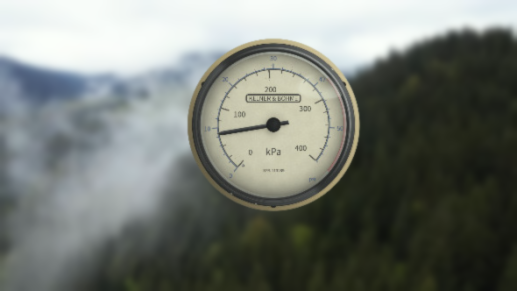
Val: 60
